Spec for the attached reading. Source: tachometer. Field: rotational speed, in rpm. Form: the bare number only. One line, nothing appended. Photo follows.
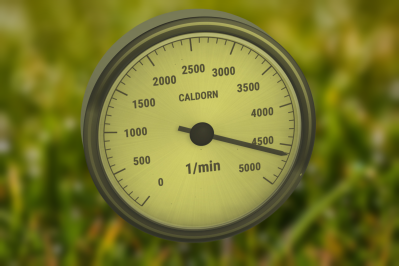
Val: 4600
